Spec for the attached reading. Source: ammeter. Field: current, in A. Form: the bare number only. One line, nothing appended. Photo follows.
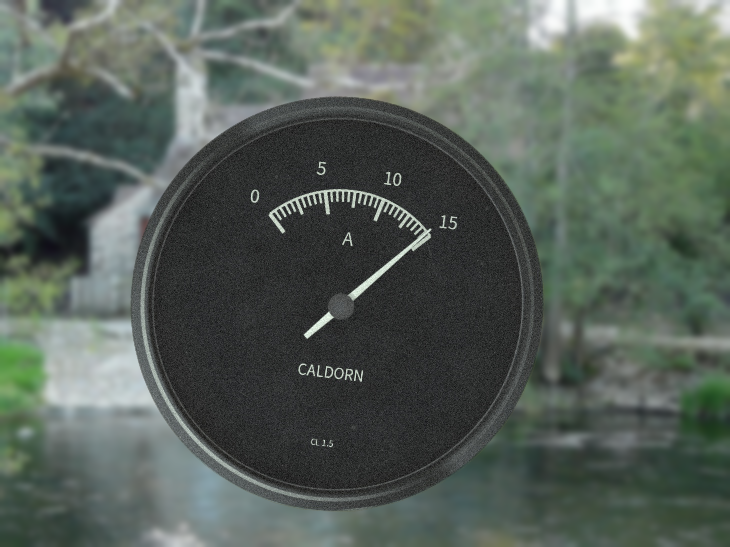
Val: 14.5
